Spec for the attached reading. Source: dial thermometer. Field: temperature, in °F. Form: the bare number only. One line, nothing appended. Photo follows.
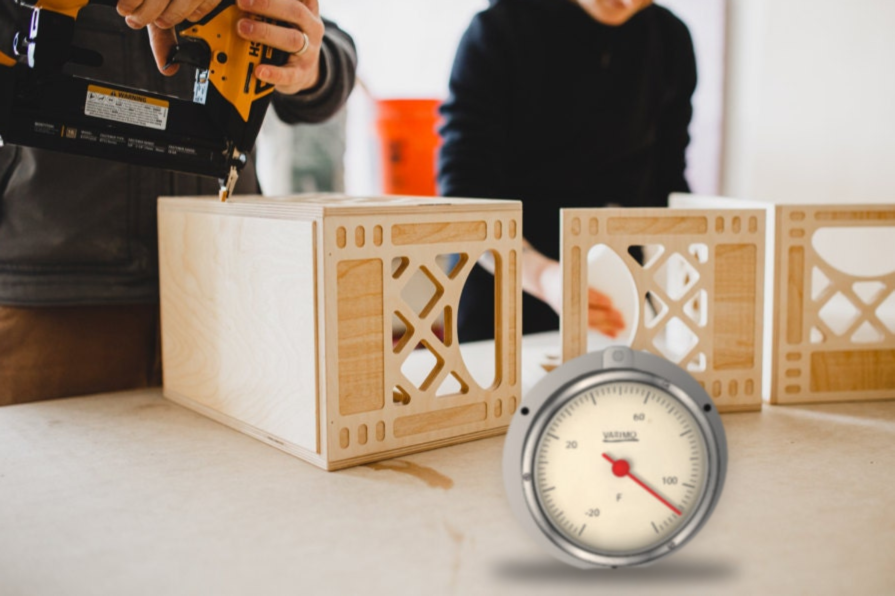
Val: 110
